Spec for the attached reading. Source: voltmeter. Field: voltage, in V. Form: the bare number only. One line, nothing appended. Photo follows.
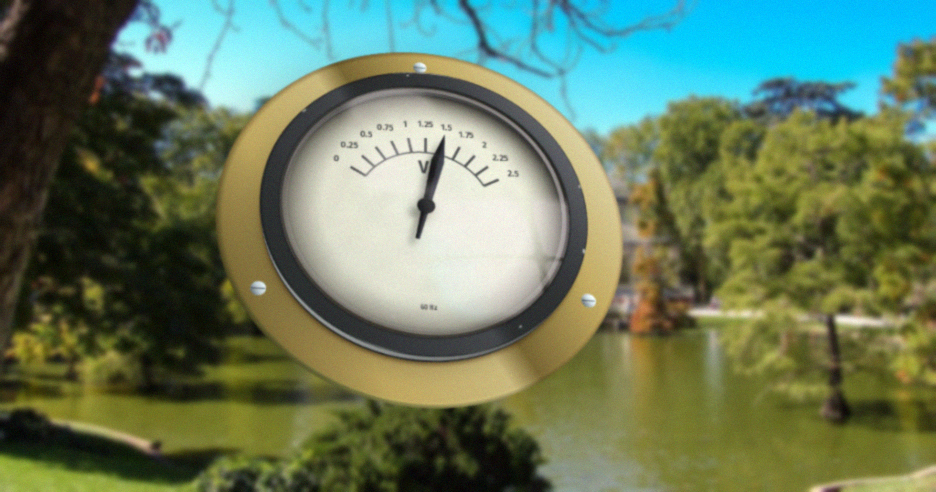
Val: 1.5
